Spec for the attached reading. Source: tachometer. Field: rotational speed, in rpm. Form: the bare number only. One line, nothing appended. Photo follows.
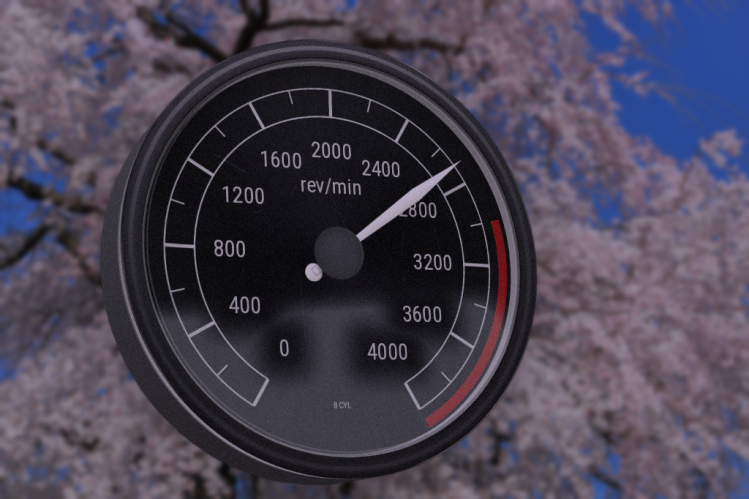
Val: 2700
